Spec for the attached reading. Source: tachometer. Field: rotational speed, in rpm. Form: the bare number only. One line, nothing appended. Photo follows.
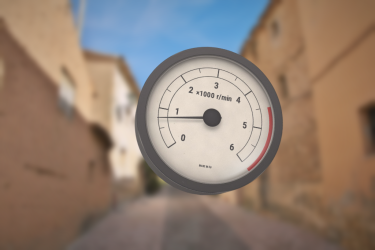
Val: 750
